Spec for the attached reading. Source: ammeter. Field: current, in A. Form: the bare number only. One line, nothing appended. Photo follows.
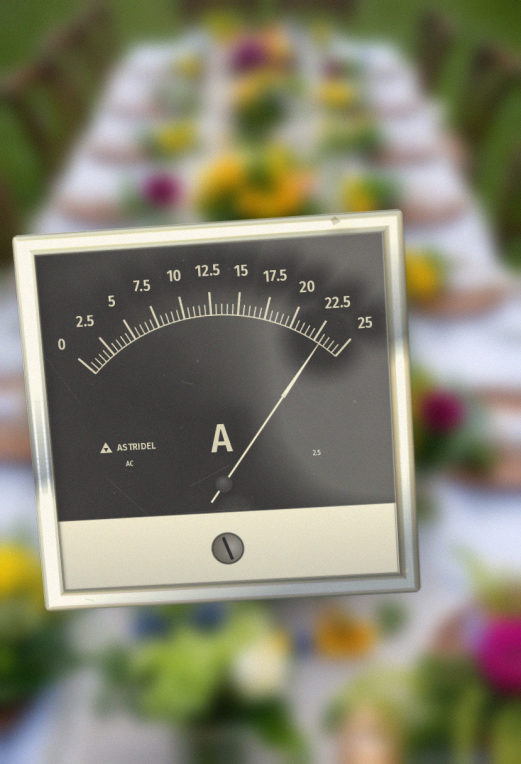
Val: 23
